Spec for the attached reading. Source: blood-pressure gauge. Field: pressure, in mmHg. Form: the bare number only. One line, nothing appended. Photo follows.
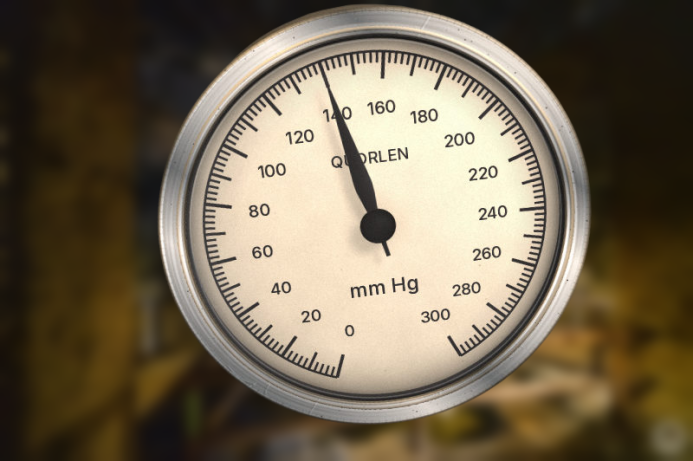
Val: 140
